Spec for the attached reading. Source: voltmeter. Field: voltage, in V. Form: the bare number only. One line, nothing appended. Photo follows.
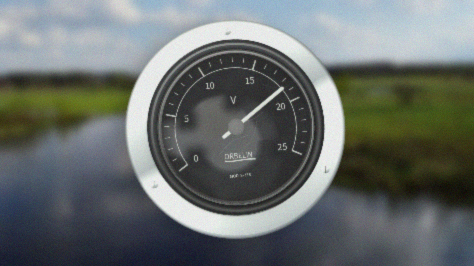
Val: 18.5
